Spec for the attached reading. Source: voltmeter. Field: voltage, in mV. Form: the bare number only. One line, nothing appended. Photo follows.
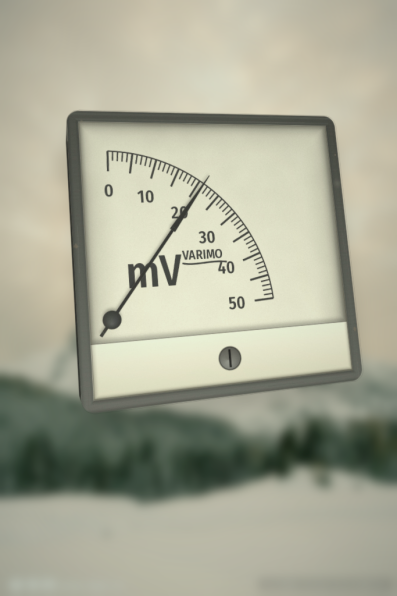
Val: 21
